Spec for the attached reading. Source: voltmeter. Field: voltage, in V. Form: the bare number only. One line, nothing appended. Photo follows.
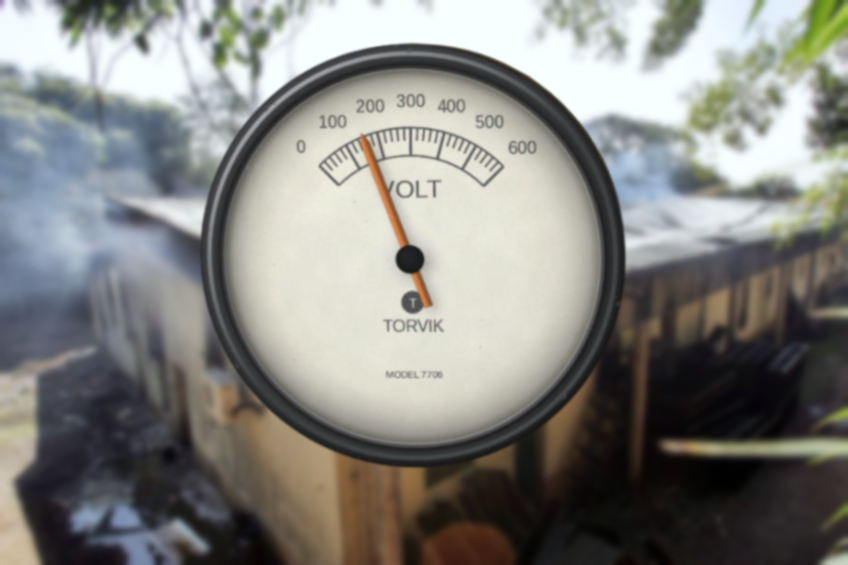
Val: 160
